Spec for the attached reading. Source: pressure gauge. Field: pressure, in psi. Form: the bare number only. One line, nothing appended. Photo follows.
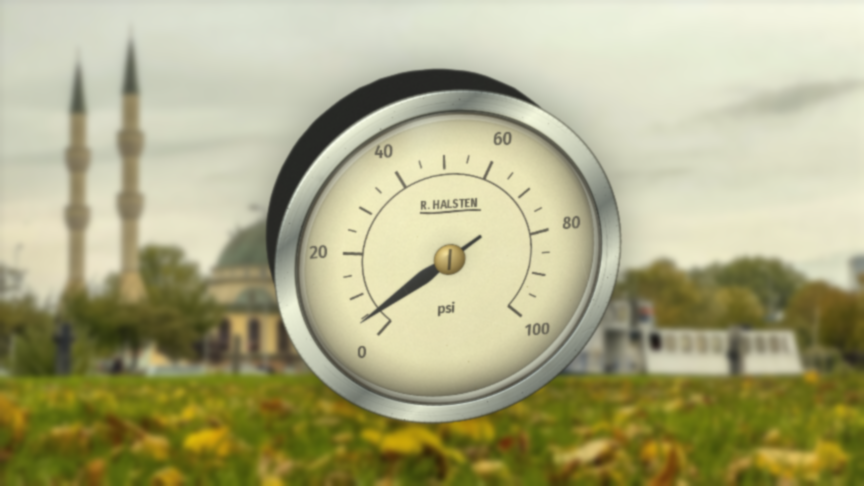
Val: 5
